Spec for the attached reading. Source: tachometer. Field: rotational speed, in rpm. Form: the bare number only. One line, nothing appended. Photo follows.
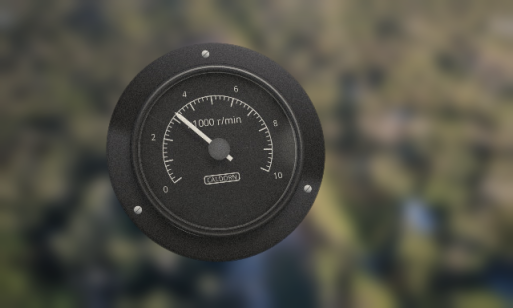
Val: 3200
